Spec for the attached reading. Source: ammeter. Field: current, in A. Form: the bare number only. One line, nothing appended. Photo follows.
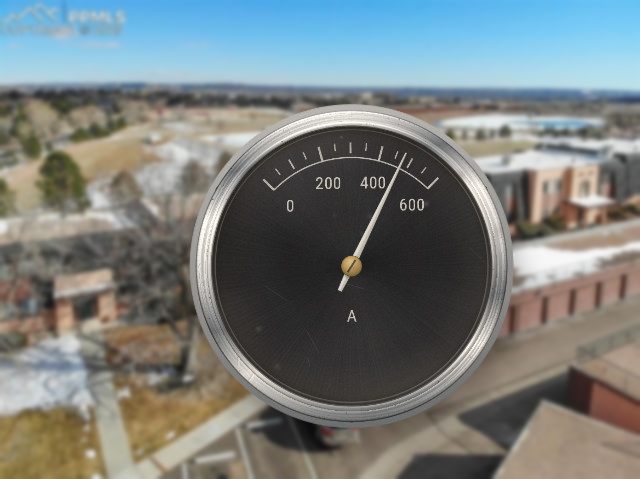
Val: 475
